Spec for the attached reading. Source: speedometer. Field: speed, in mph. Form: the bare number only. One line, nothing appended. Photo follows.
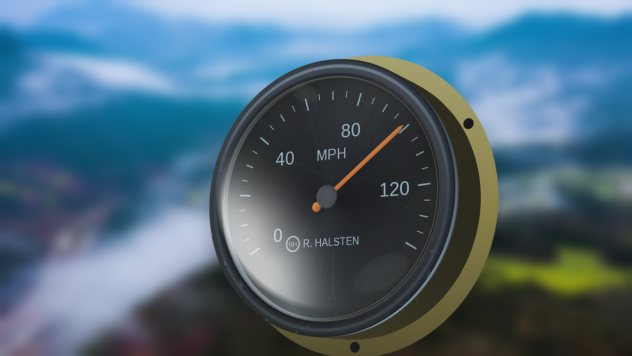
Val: 100
